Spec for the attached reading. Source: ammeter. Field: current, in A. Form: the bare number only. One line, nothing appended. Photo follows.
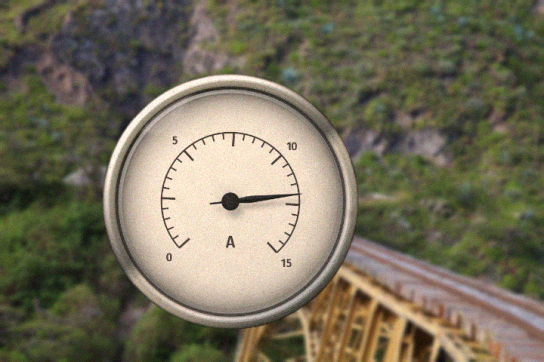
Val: 12
